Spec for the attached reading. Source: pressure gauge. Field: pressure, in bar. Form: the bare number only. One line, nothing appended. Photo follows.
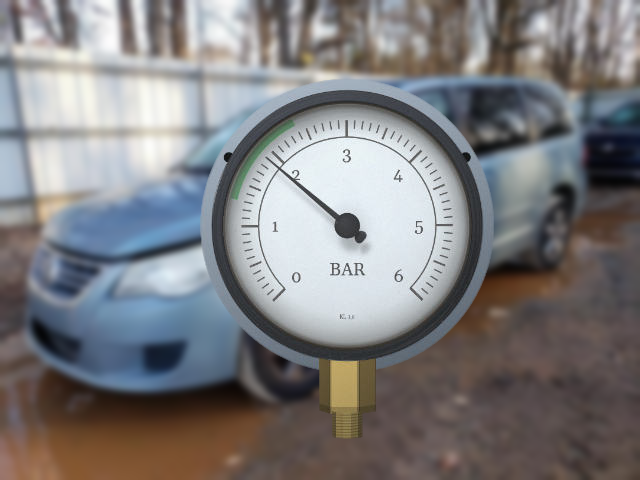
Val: 1.9
